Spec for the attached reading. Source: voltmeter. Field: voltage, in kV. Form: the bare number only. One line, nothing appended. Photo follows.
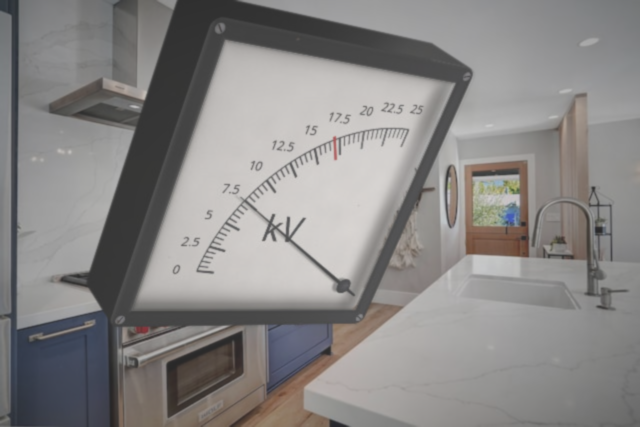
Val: 7.5
